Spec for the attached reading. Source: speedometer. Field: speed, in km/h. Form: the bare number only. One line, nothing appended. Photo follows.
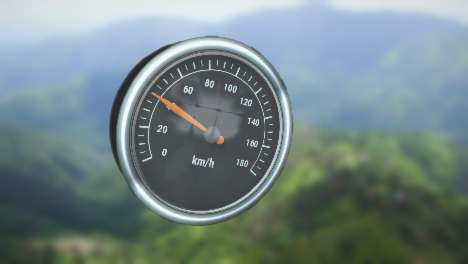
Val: 40
